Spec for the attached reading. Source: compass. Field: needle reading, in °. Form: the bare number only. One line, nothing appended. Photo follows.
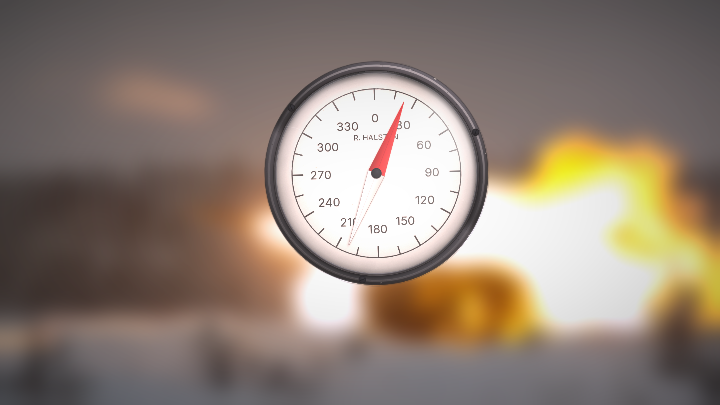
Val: 22.5
